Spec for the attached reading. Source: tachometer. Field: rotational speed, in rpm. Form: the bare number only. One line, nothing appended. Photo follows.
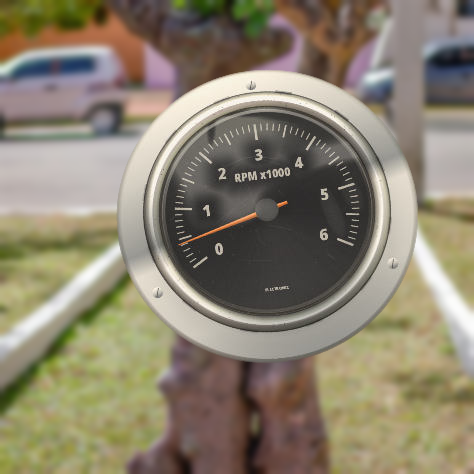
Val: 400
